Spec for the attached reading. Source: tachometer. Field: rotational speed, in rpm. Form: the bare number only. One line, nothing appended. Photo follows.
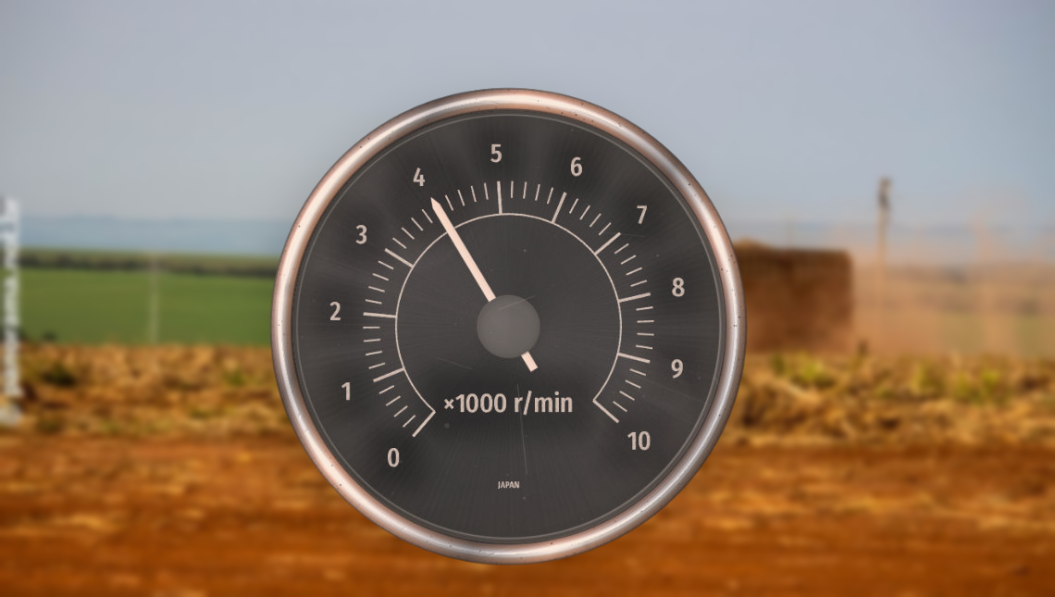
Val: 4000
